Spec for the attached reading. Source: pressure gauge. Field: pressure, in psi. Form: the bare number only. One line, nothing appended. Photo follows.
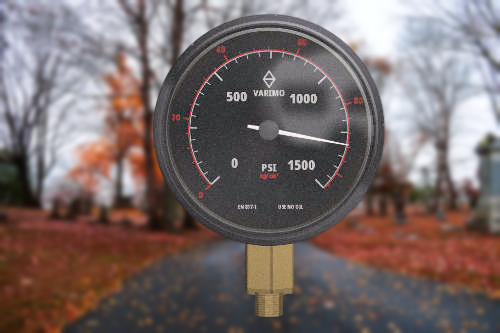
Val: 1300
